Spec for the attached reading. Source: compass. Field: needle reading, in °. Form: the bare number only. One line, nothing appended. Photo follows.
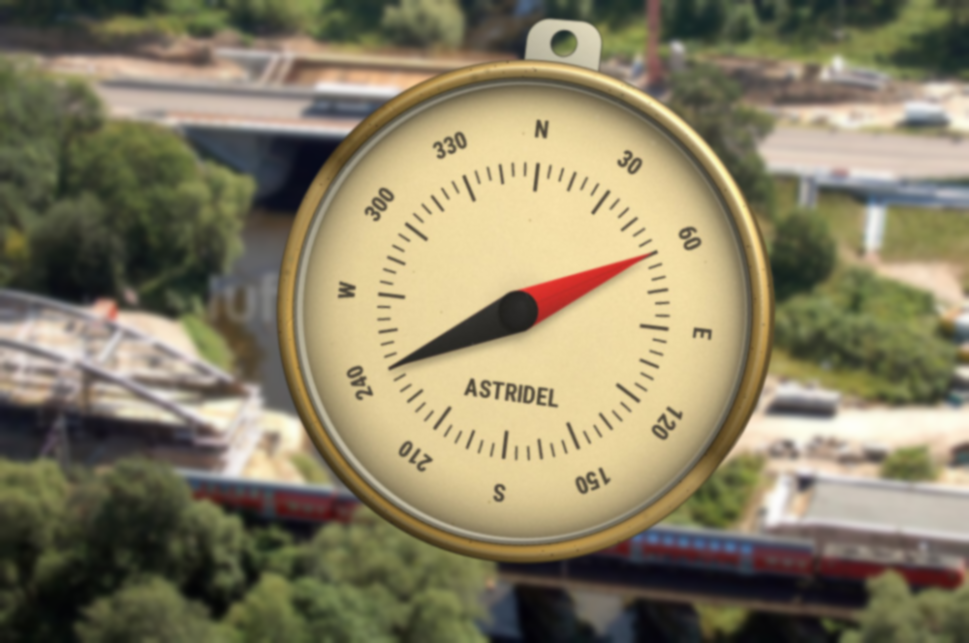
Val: 60
